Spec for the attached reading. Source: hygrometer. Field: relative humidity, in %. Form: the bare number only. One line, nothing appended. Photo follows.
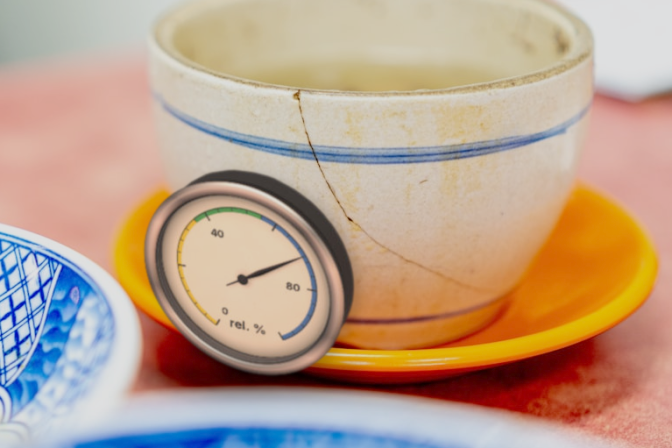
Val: 70
